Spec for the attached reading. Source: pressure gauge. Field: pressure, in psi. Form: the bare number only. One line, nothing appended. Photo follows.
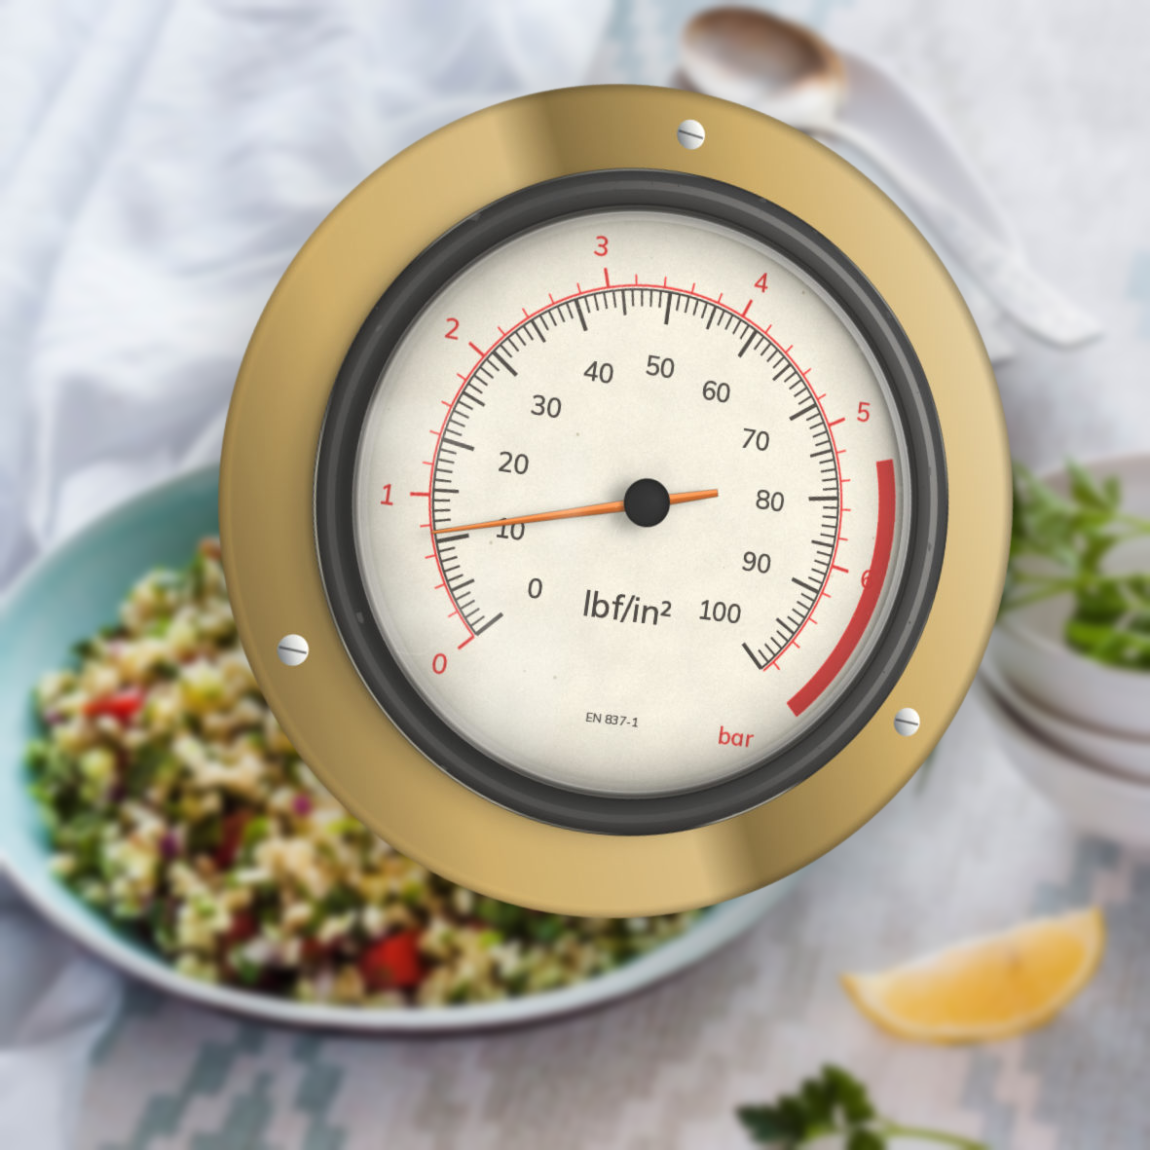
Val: 11
